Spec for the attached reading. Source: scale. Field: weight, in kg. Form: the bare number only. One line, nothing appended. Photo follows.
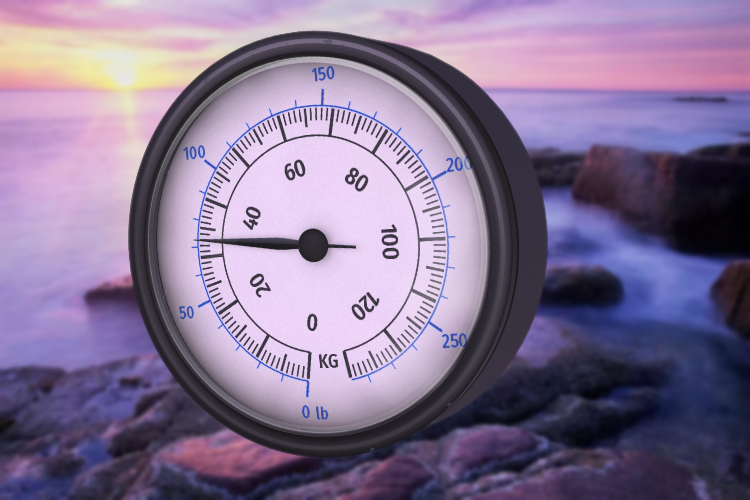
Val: 33
